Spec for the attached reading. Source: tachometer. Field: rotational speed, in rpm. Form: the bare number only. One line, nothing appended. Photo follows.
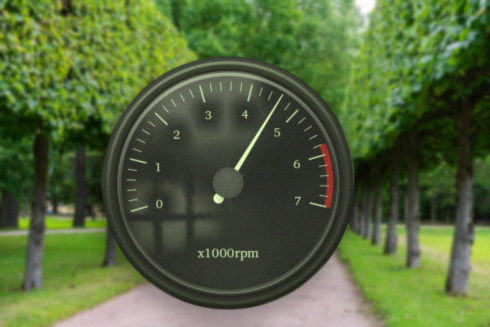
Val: 4600
